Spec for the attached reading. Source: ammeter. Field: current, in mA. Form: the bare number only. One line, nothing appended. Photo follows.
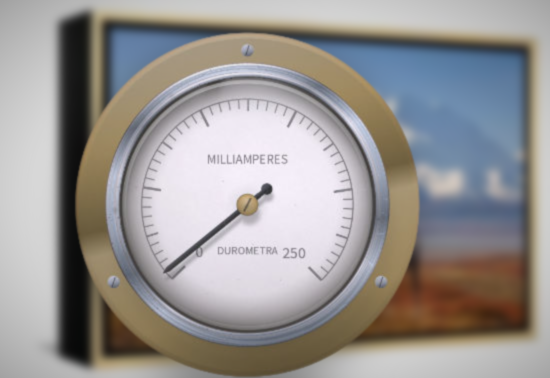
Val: 5
